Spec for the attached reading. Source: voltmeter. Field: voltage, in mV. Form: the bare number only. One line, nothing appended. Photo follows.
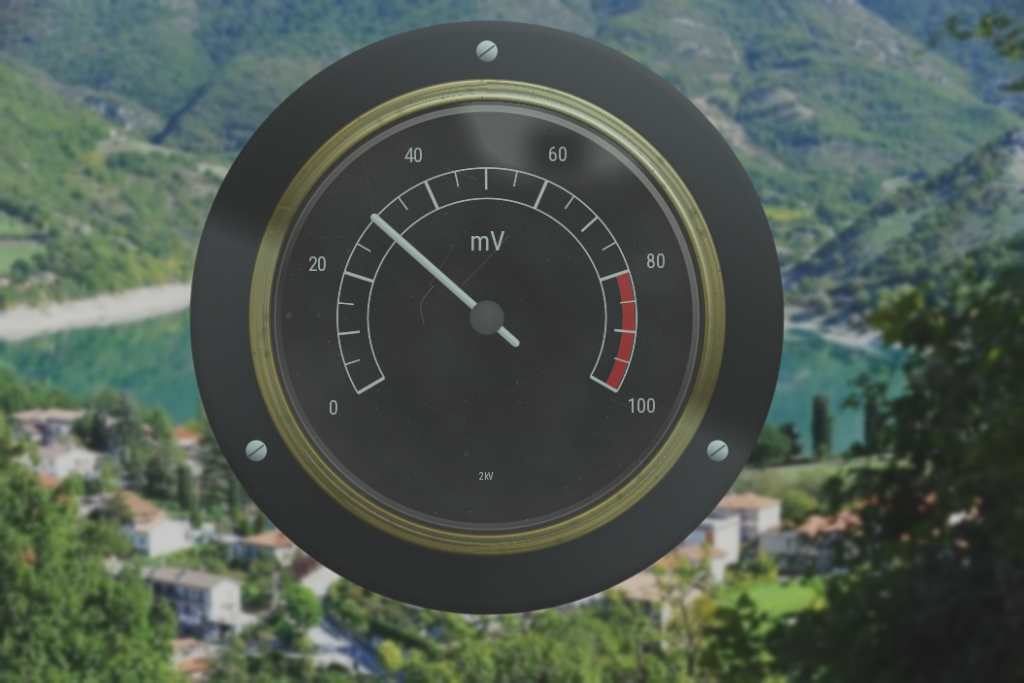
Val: 30
